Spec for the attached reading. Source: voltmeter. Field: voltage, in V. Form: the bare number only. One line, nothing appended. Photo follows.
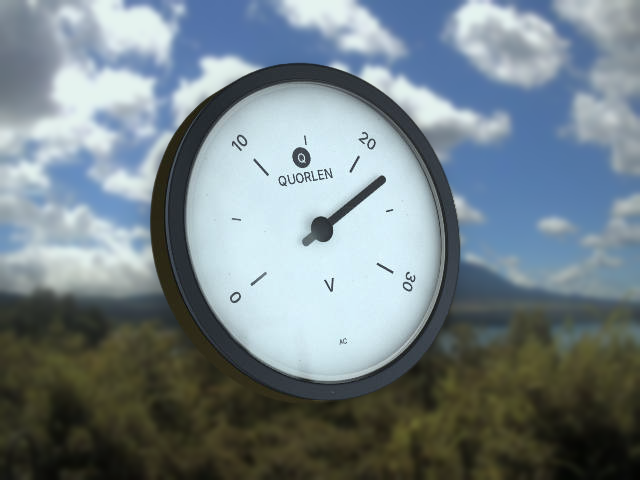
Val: 22.5
